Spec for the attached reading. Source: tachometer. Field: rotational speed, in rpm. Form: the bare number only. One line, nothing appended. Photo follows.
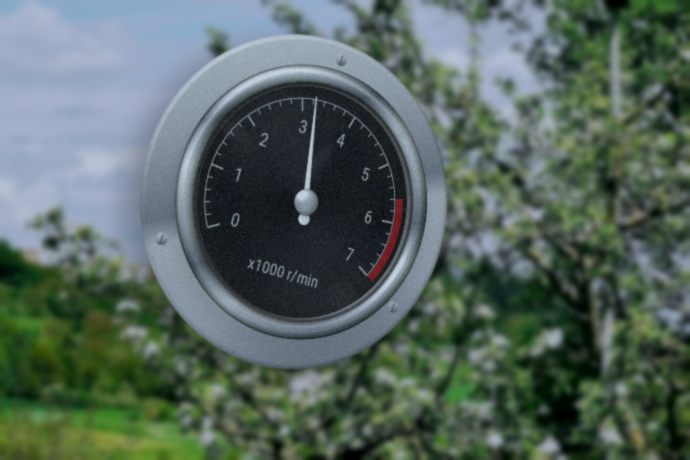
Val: 3200
